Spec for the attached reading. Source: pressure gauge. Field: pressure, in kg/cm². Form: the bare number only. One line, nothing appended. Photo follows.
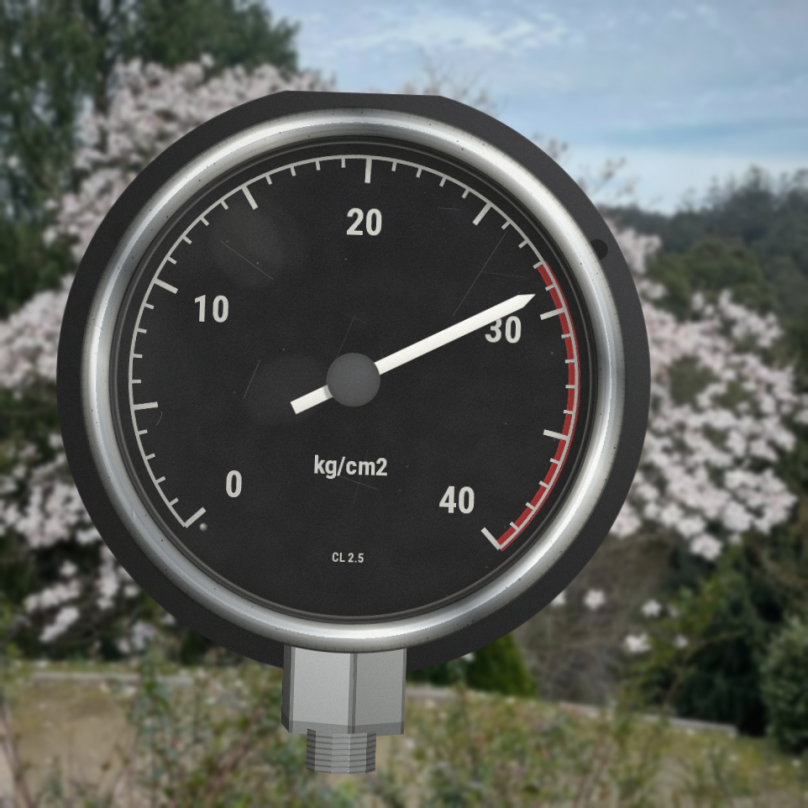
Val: 29
